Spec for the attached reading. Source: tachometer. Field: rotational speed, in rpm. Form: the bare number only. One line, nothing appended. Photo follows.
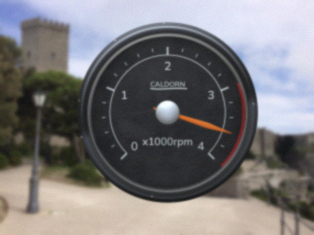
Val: 3600
